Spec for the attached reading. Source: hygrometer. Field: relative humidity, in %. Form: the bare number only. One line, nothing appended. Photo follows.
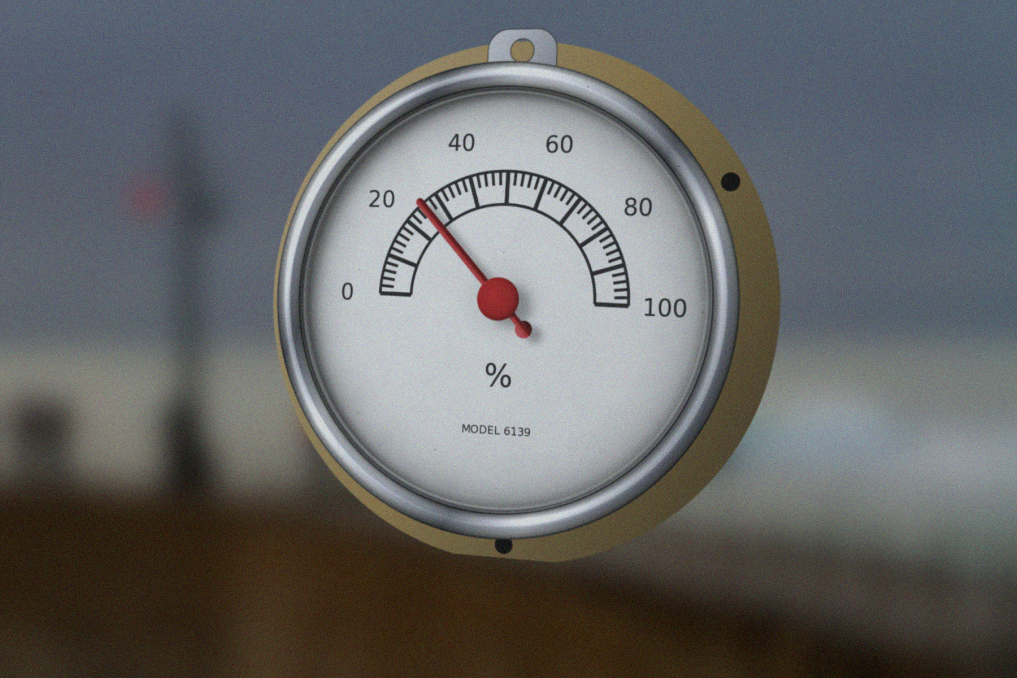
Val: 26
